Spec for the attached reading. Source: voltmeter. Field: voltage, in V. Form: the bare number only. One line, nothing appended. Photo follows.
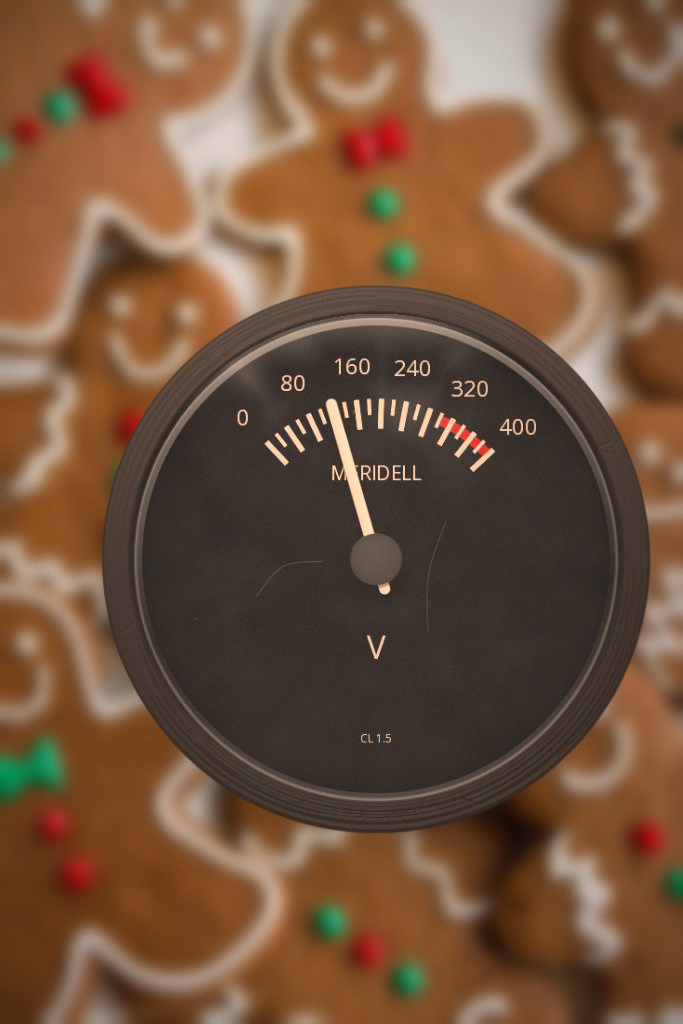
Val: 120
